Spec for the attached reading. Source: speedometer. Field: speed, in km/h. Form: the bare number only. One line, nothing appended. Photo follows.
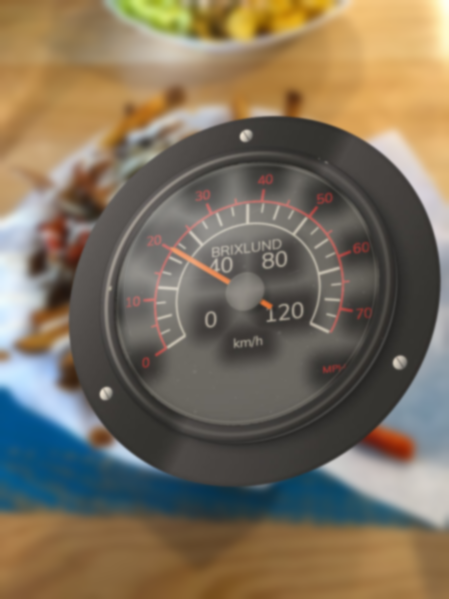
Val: 32.5
